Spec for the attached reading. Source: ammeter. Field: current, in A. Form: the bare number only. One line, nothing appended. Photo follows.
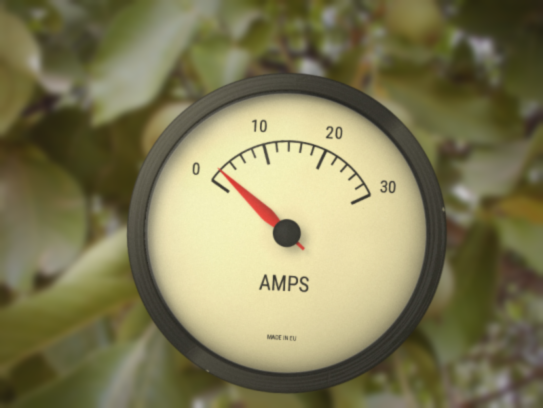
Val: 2
